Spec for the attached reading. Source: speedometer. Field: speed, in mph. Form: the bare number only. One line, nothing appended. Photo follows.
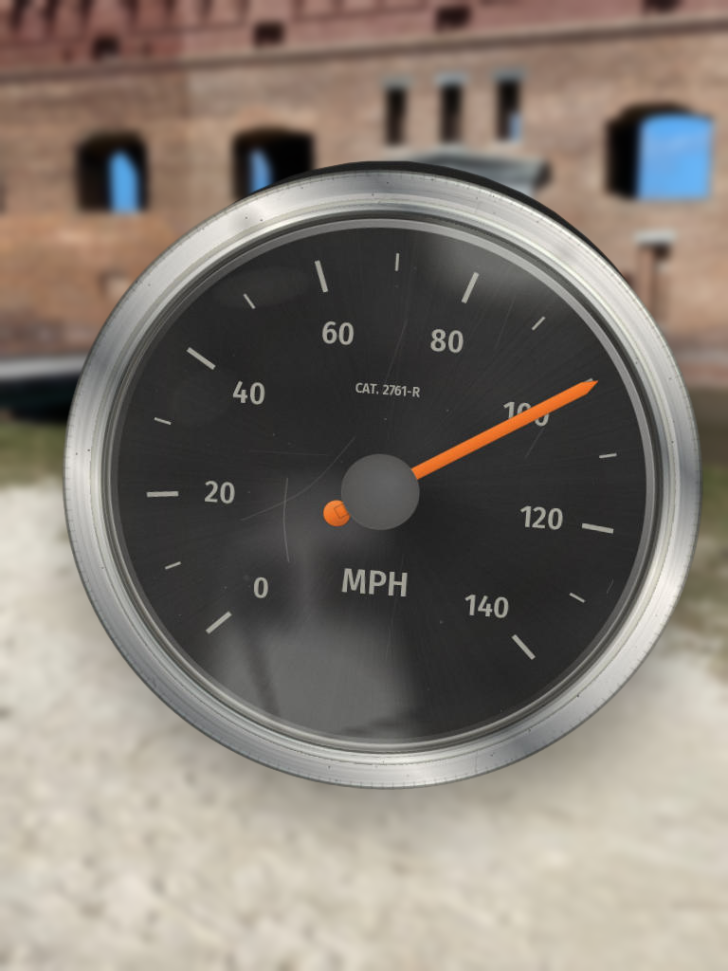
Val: 100
